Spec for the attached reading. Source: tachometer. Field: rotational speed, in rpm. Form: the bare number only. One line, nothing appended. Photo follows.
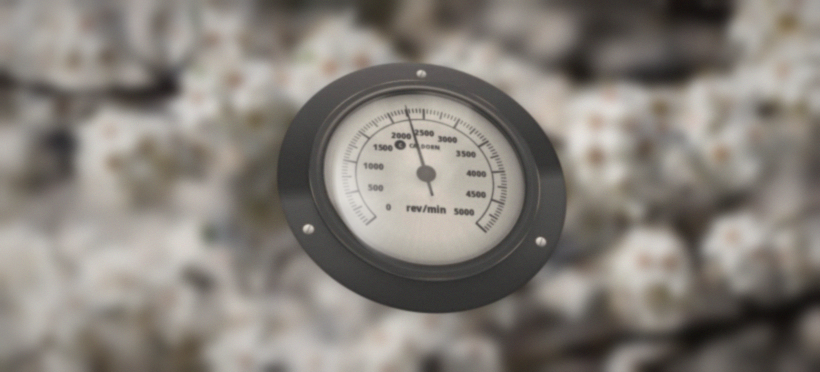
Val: 2250
